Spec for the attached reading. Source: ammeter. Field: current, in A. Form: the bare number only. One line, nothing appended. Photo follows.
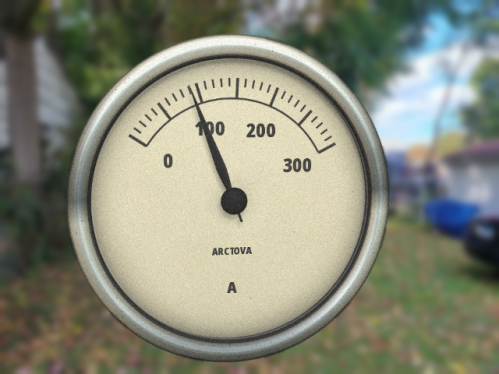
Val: 90
